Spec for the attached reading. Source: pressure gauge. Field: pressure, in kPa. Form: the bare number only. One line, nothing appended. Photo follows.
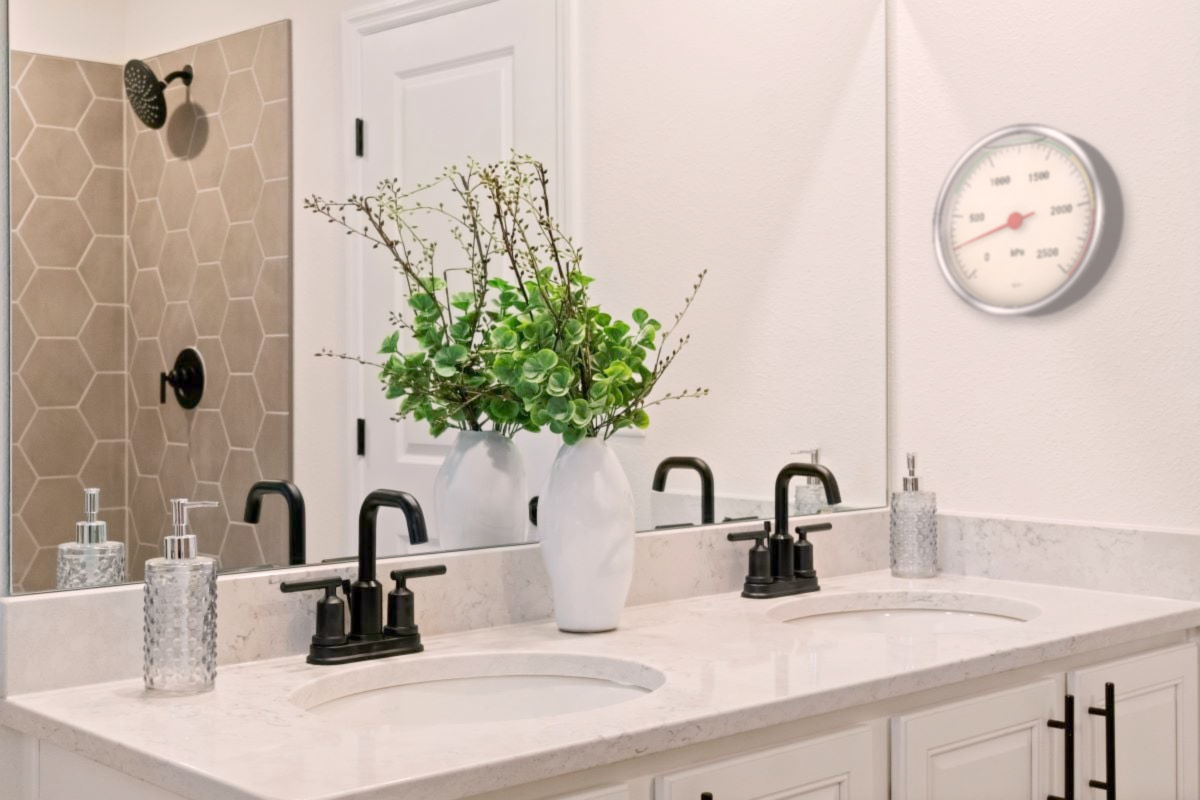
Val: 250
